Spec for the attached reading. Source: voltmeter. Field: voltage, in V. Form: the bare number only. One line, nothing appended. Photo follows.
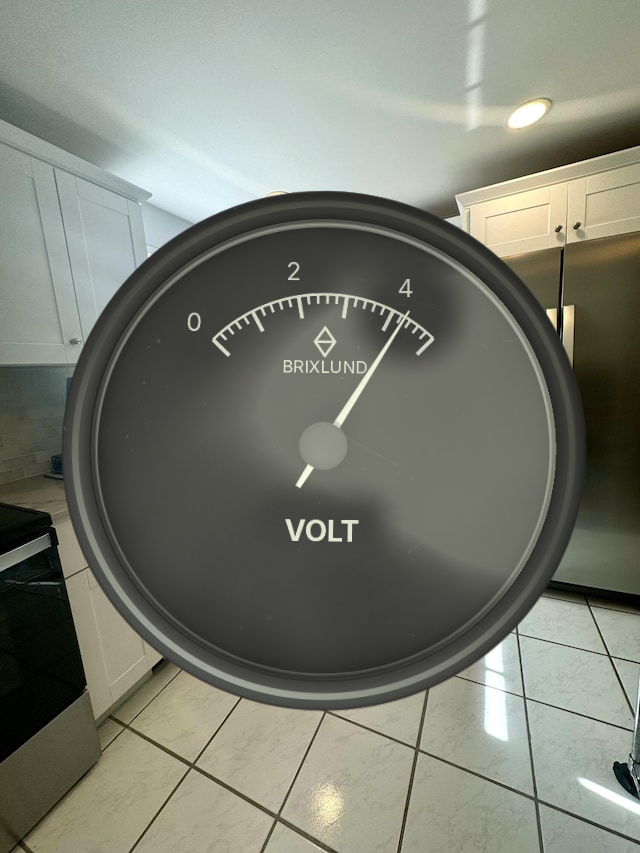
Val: 4.3
